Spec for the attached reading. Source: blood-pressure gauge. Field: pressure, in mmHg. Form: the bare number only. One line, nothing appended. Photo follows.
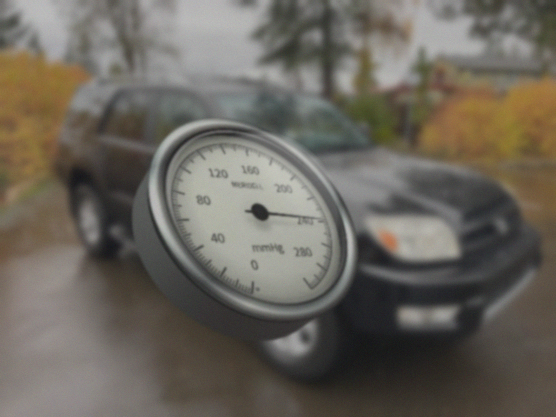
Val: 240
